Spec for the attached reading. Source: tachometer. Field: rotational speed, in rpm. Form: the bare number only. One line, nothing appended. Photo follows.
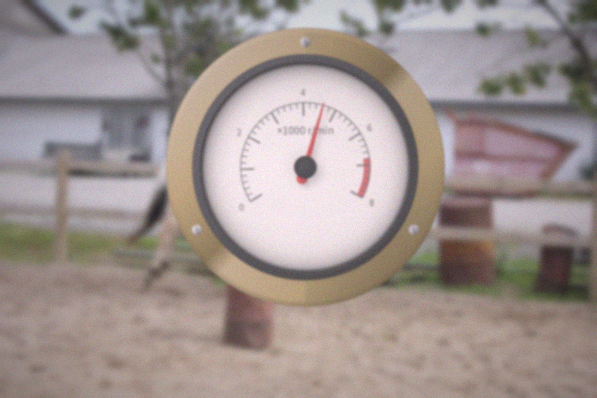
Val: 4600
